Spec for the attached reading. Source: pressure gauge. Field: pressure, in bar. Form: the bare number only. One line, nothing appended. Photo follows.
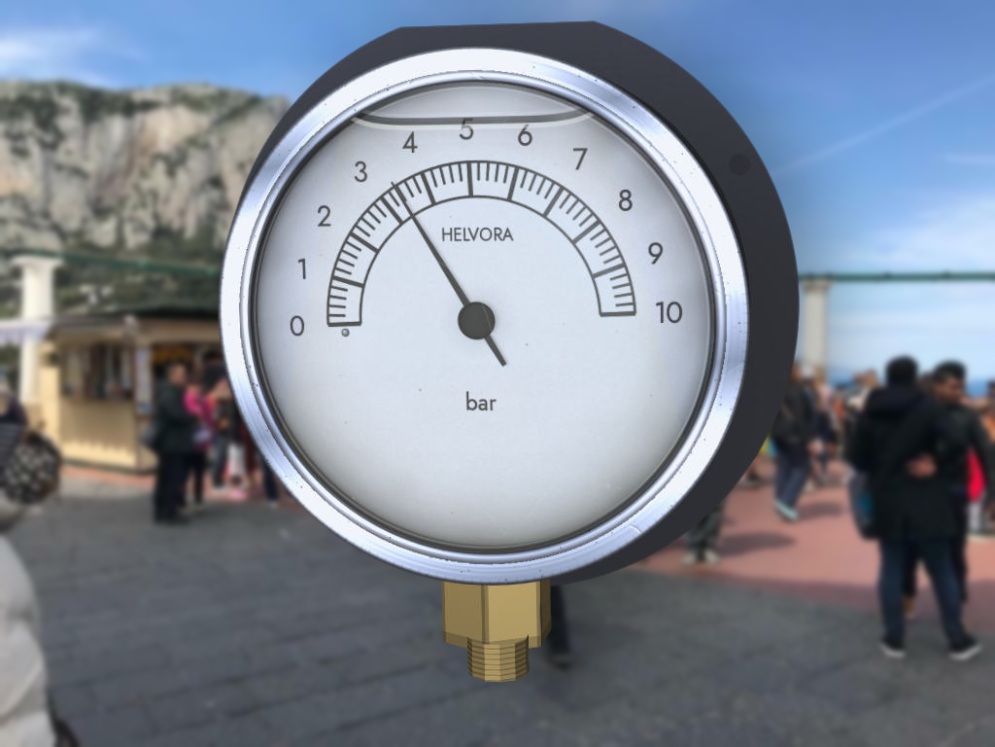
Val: 3.4
